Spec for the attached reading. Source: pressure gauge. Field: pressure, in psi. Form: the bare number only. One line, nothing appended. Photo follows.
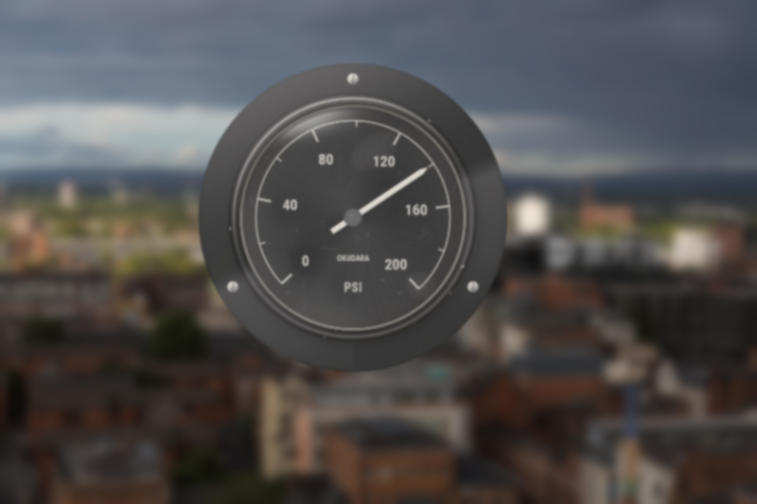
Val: 140
